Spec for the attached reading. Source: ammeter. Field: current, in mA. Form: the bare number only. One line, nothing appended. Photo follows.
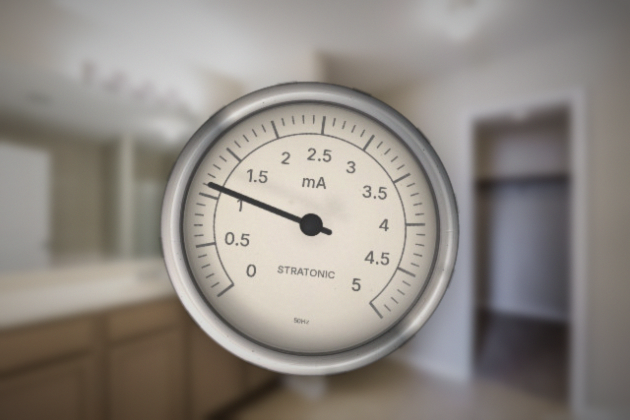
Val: 1.1
